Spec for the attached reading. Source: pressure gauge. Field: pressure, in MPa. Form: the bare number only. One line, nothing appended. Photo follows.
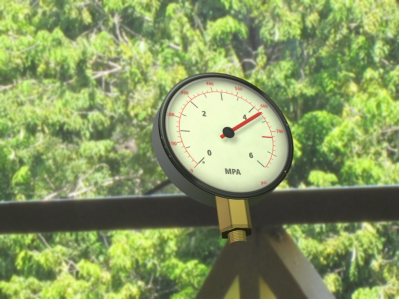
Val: 4.25
